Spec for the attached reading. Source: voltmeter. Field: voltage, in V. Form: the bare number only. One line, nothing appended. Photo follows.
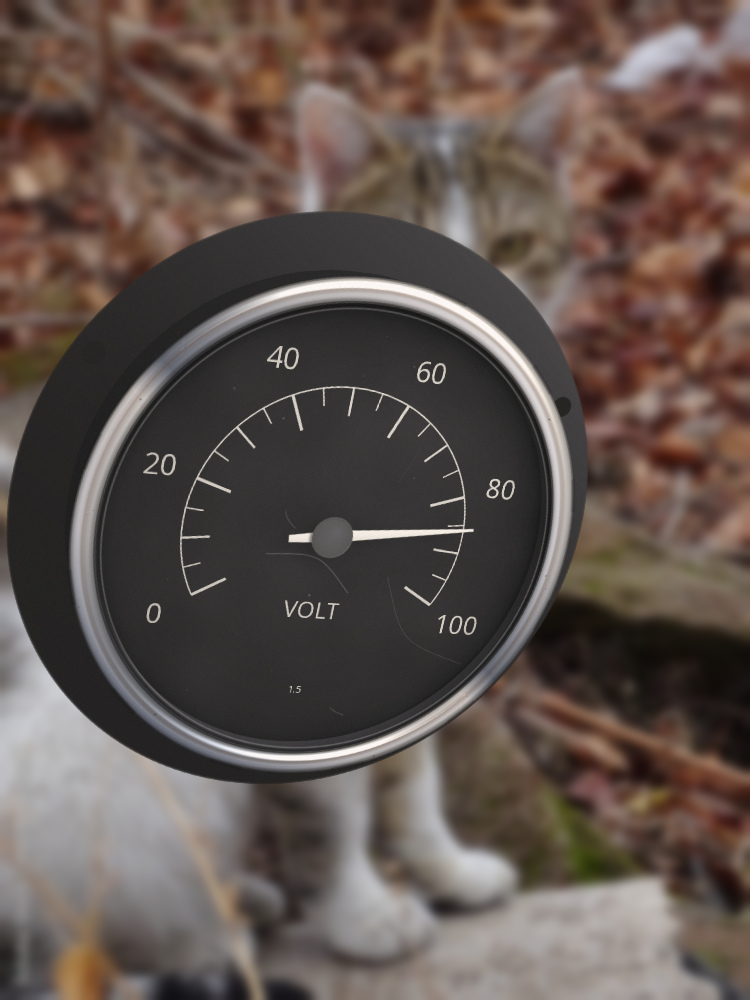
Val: 85
